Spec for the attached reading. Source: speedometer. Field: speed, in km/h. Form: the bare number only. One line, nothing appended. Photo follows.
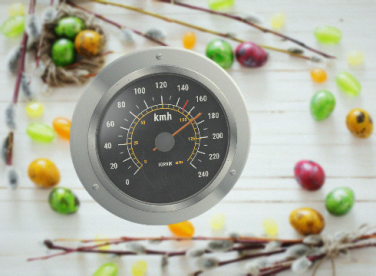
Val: 170
